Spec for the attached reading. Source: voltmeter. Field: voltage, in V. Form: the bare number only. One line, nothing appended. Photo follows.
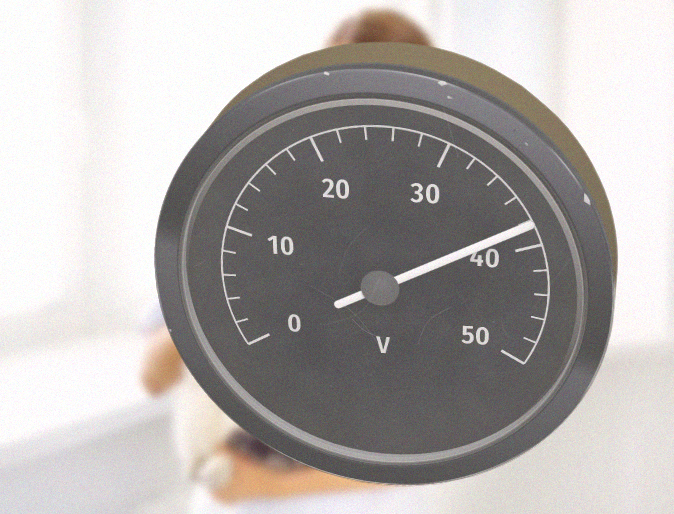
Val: 38
